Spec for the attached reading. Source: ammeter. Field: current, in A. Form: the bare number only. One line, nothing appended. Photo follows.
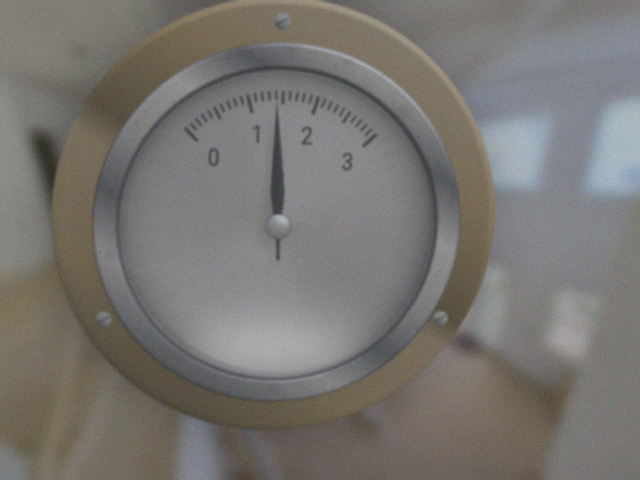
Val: 1.4
